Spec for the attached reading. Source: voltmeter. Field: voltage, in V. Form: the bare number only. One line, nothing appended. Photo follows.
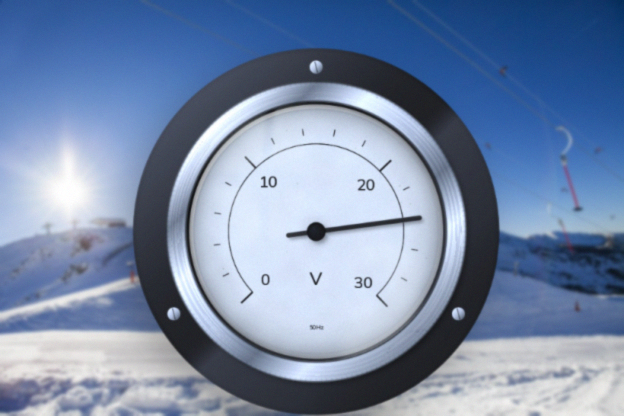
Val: 24
